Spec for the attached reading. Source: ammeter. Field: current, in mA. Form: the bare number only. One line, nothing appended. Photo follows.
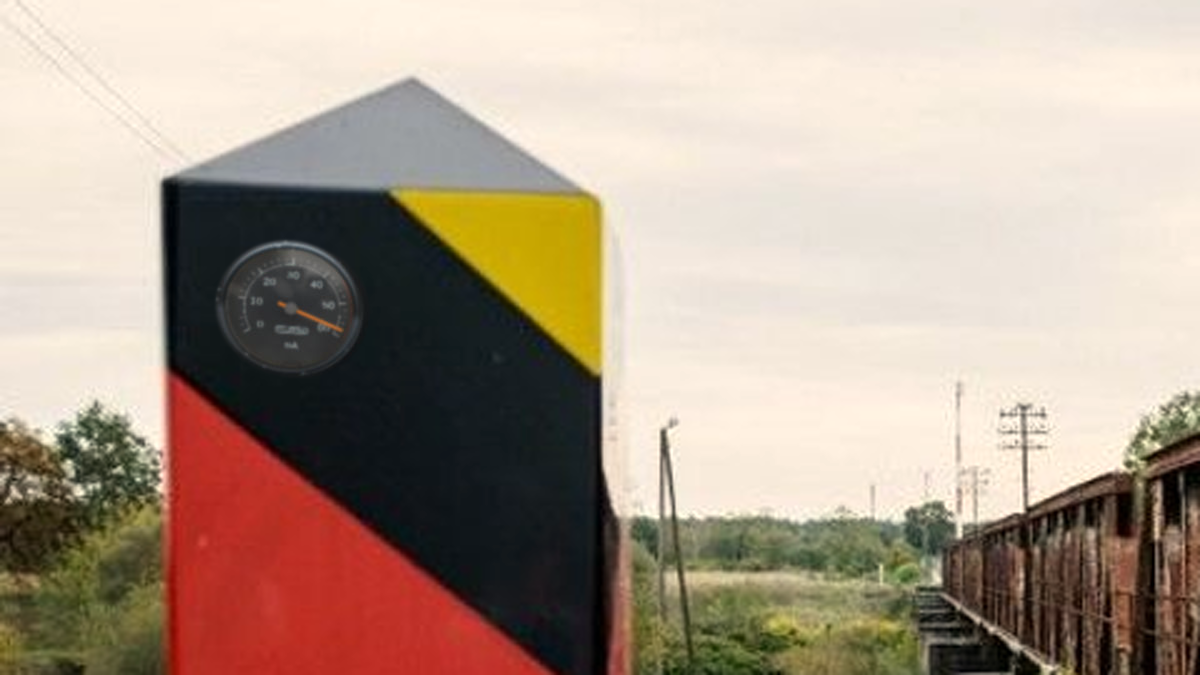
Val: 58
